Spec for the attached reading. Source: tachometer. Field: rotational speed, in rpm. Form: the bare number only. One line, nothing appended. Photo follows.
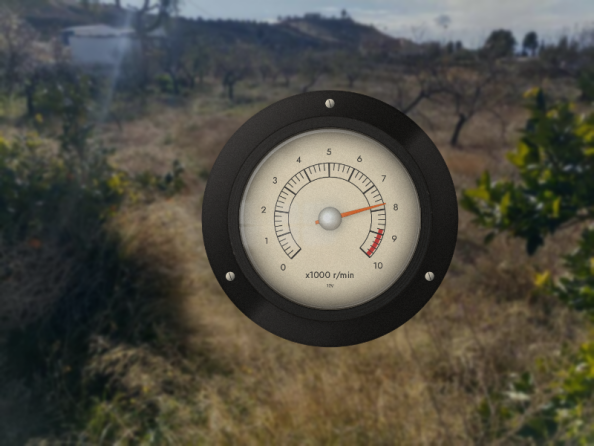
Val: 7800
